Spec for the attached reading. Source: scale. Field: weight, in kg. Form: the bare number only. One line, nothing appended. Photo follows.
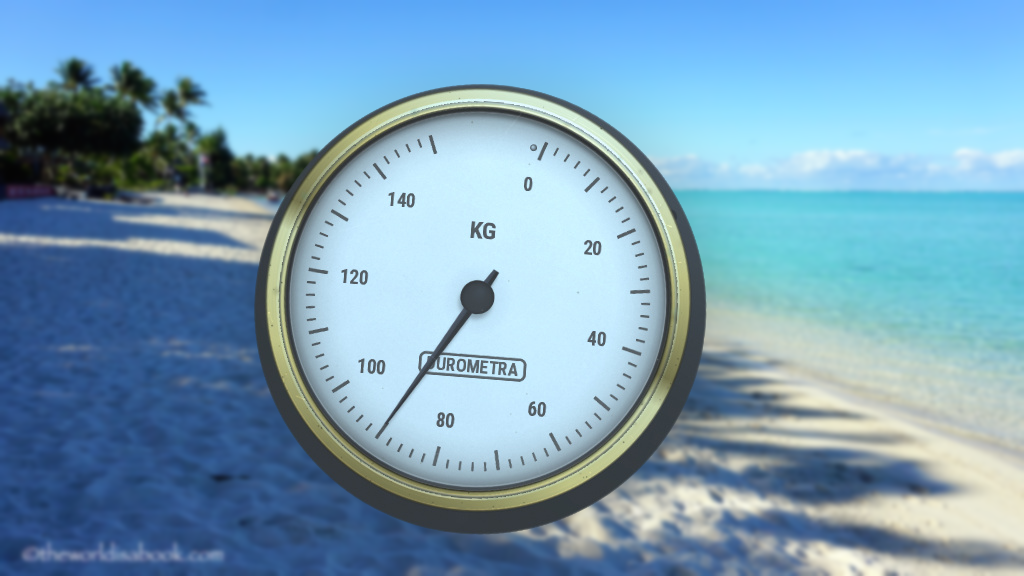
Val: 90
